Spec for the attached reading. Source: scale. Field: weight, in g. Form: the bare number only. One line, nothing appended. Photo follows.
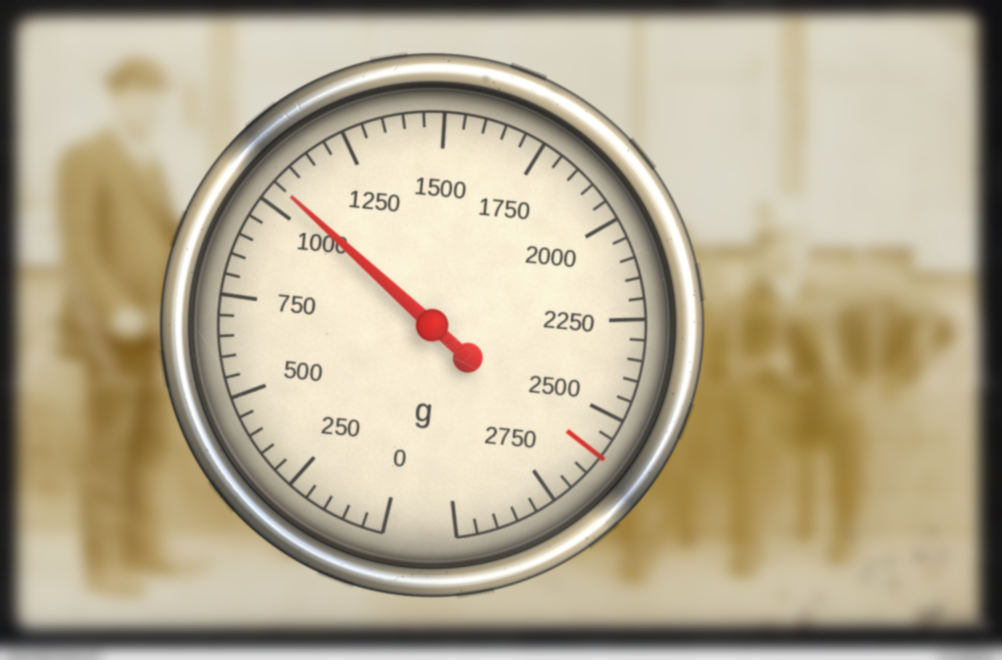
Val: 1050
